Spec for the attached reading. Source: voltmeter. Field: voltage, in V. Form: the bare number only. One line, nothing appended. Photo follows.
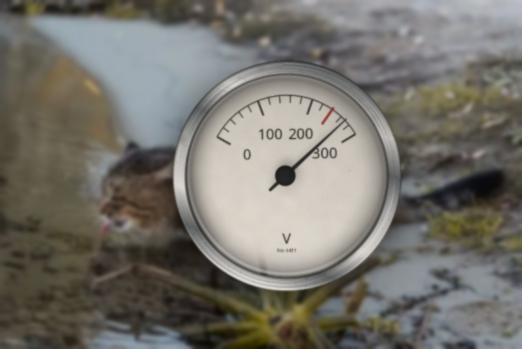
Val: 270
